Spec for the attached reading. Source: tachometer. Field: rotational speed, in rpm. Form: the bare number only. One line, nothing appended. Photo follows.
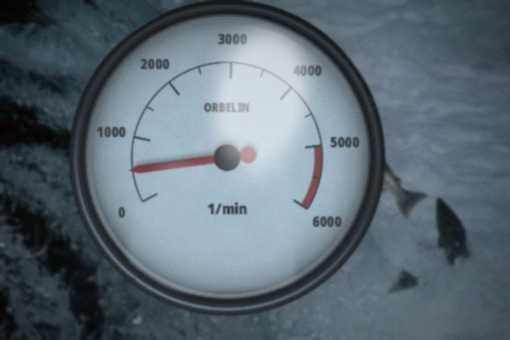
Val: 500
